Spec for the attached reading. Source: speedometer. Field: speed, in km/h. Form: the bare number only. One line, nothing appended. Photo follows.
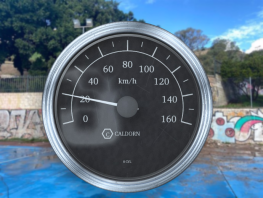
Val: 20
